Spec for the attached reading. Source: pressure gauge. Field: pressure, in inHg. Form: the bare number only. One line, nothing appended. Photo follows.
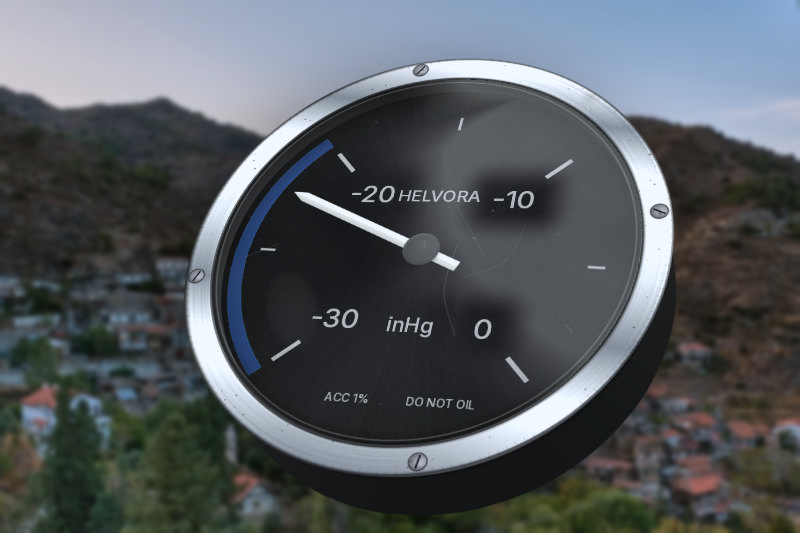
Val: -22.5
